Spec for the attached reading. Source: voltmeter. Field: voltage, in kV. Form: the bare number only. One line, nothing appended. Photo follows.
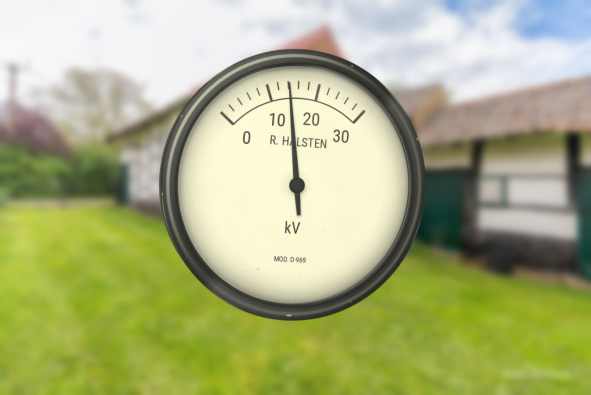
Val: 14
